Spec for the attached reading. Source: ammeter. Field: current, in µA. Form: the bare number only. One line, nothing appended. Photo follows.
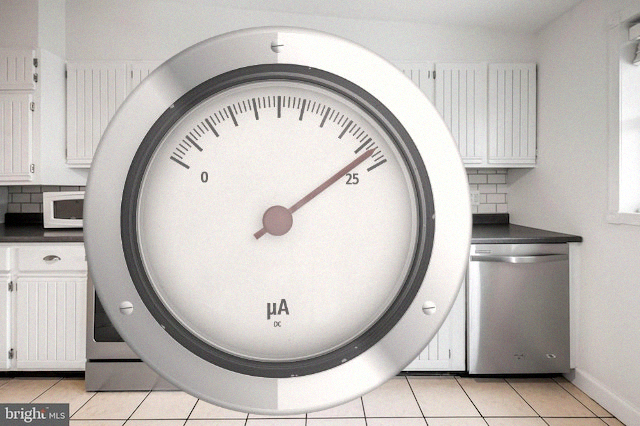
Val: 23.5
